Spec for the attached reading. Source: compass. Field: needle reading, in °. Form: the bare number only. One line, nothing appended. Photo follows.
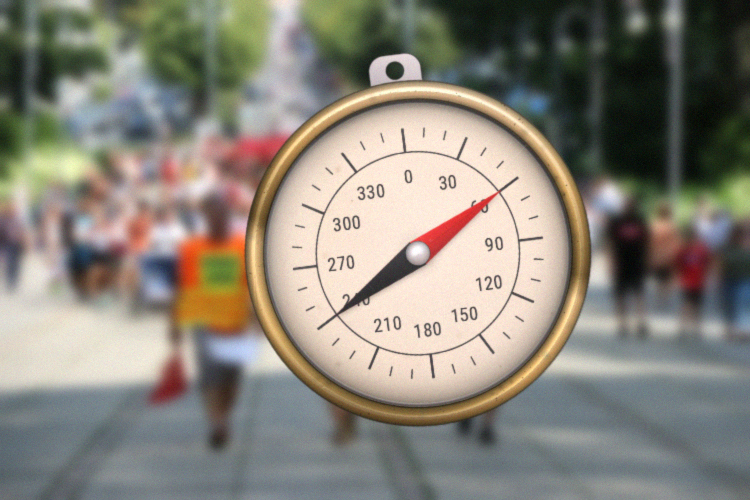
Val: 60
